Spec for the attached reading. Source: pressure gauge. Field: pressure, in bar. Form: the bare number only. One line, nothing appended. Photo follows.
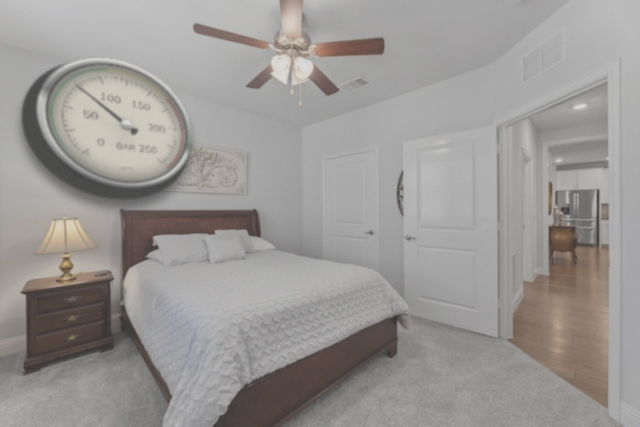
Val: 75
